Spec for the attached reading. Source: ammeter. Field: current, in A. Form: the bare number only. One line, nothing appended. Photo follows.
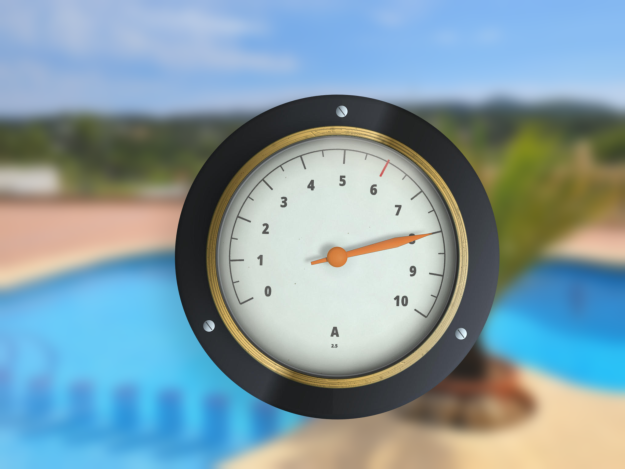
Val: 8
